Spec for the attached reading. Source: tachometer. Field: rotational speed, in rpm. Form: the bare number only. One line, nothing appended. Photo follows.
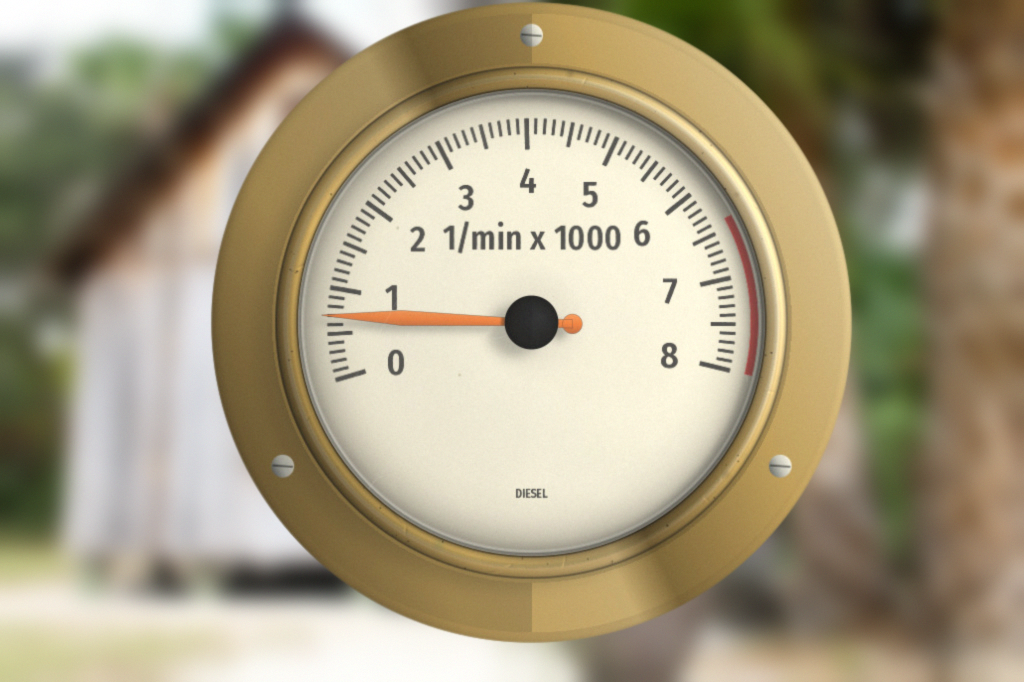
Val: 700
